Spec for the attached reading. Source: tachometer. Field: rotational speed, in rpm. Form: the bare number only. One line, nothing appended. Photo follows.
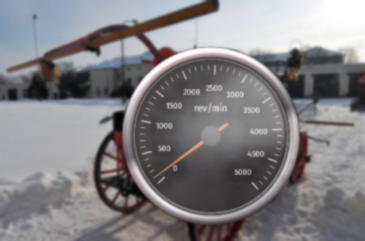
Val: 100
